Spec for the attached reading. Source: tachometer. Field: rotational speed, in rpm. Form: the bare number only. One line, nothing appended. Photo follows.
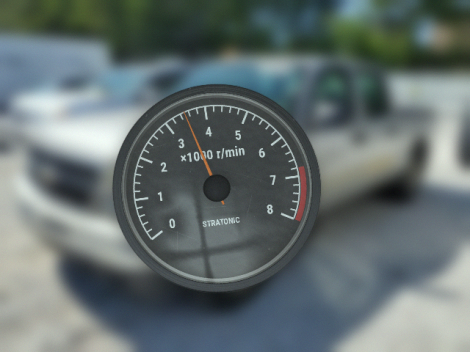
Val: 3500
